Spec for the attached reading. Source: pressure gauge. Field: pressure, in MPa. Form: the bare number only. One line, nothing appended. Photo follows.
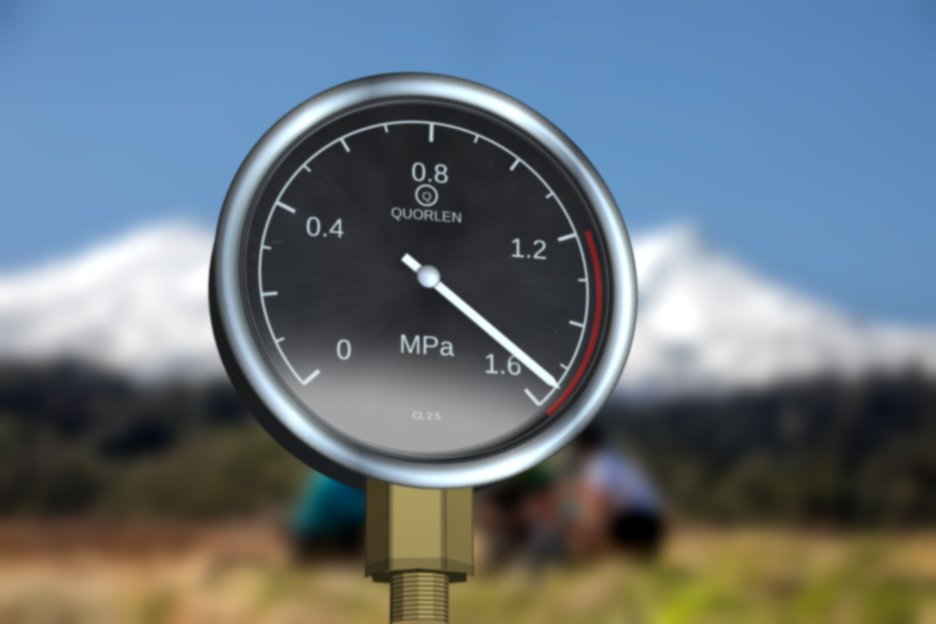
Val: 1.55
